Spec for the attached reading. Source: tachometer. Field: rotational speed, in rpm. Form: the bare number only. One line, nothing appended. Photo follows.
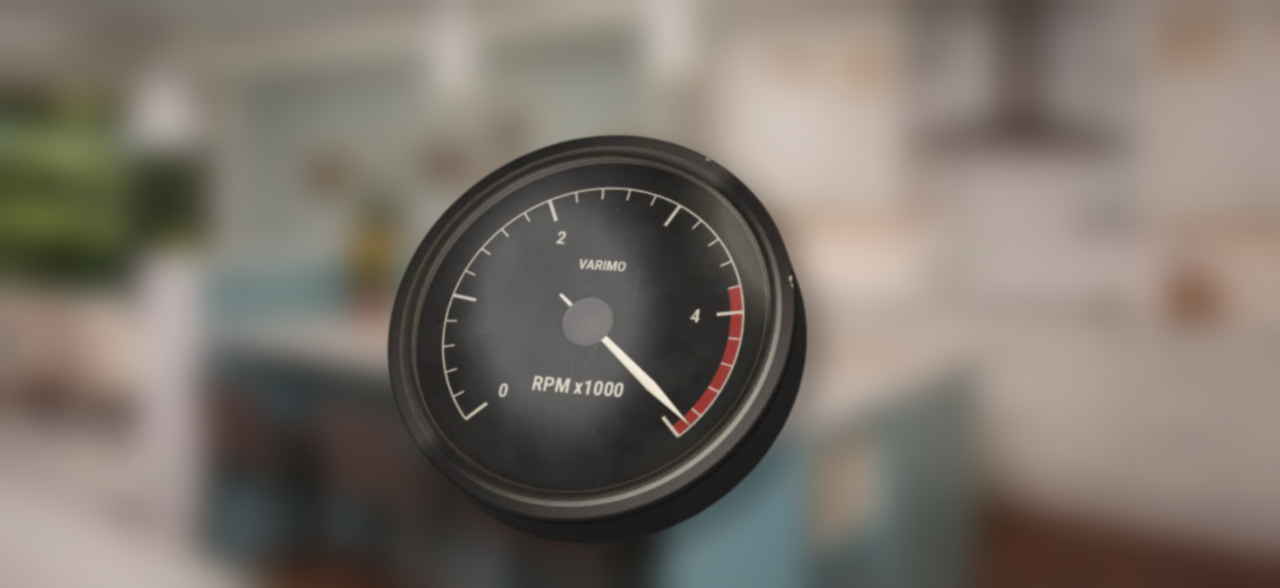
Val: 4900
